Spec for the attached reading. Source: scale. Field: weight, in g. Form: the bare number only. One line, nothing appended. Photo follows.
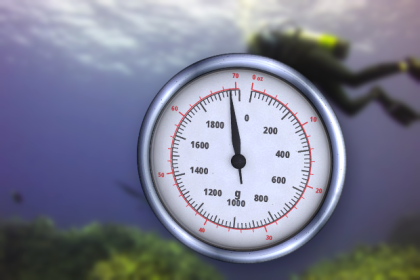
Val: 1960
